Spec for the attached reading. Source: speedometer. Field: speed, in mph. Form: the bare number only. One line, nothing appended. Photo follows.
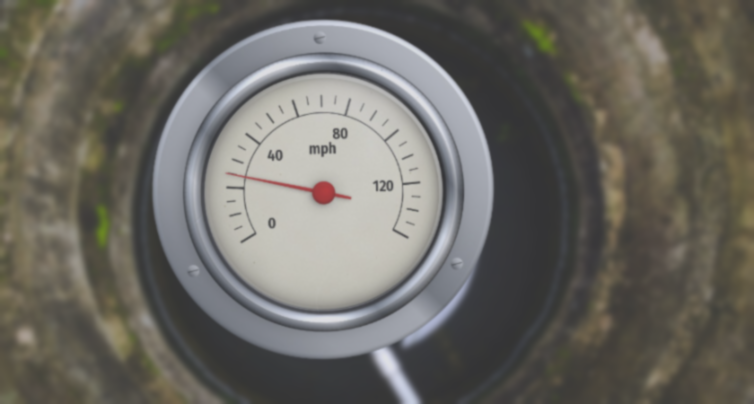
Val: 25
